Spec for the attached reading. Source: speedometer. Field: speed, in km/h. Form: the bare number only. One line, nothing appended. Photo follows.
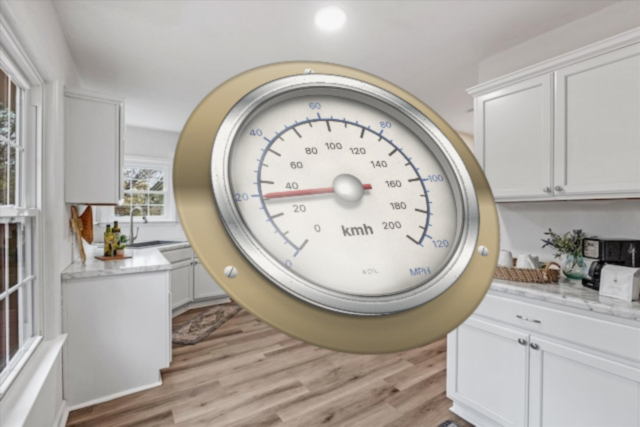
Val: 30
